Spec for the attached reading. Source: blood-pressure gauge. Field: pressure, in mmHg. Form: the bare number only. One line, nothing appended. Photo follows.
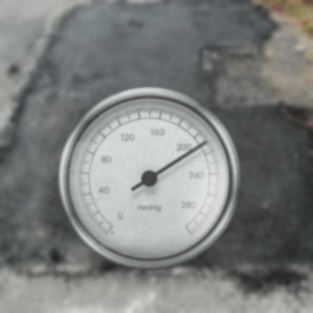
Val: 210
